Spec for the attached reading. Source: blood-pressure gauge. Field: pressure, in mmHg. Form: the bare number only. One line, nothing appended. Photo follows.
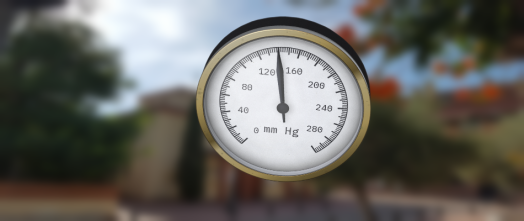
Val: 140
